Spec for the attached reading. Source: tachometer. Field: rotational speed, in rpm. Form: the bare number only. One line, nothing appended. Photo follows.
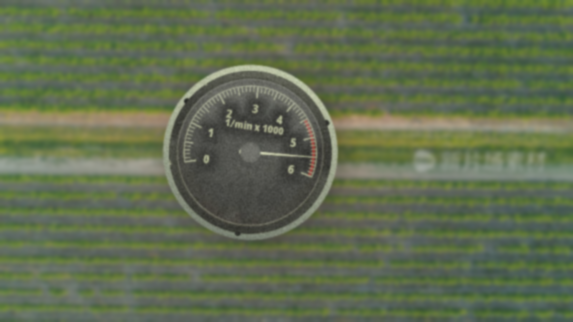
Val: 5500
